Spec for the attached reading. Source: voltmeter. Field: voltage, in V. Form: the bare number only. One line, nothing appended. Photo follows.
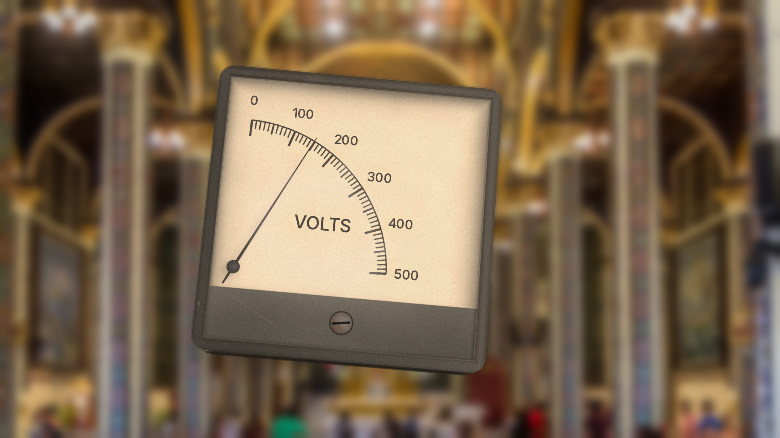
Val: 150
